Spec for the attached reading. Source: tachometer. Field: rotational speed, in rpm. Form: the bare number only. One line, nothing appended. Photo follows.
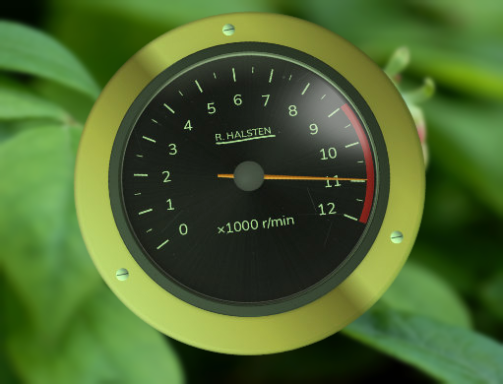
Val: 11000
